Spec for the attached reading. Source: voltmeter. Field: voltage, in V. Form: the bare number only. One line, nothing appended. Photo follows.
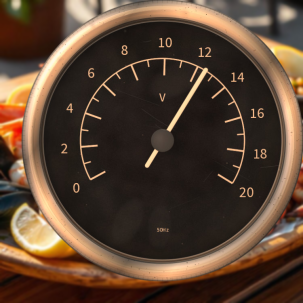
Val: 12.5
